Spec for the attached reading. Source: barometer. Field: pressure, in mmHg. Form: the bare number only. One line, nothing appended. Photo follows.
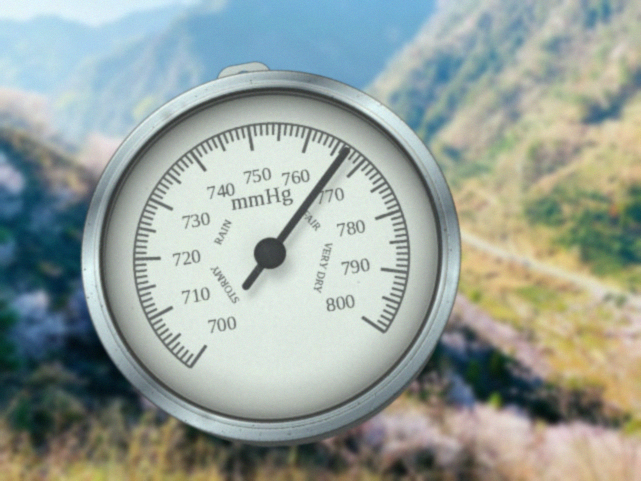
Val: 767
